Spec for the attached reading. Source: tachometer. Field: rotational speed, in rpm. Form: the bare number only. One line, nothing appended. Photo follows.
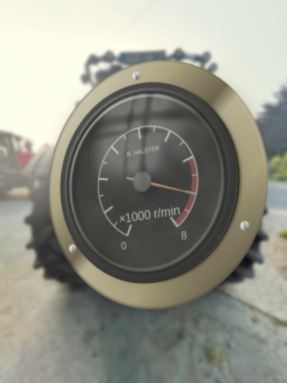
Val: 7000
